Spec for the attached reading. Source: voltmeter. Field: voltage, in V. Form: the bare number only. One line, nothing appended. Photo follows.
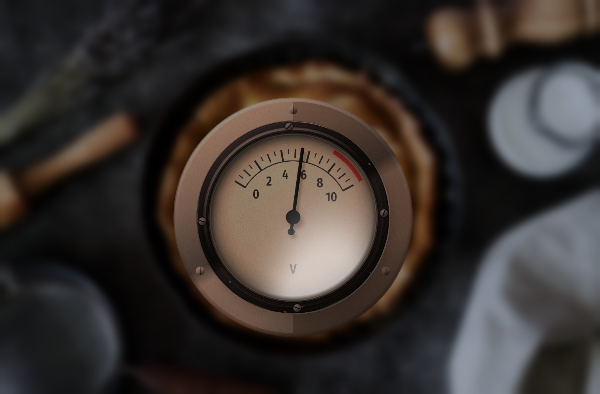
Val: 5.5
